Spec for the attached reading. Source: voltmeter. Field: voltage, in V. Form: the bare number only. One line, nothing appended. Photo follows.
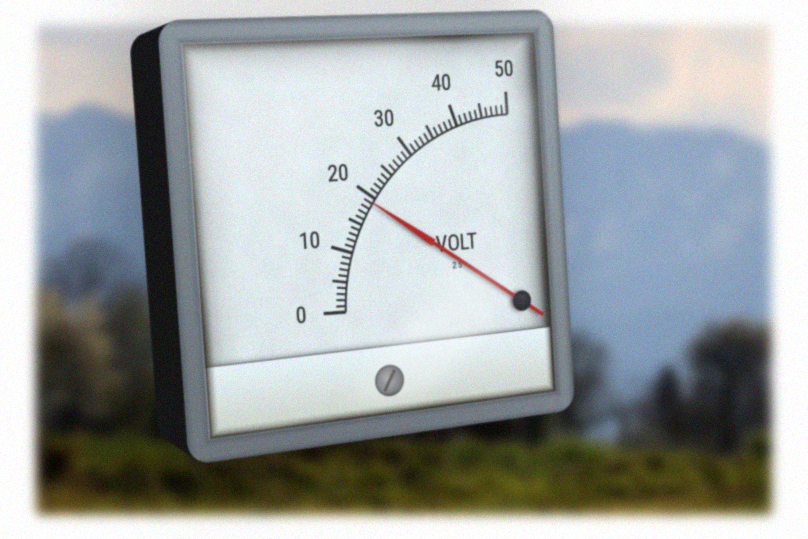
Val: 19
